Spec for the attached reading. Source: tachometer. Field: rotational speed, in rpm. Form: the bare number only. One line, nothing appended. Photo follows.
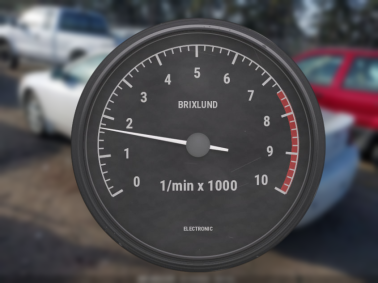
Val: 1700
